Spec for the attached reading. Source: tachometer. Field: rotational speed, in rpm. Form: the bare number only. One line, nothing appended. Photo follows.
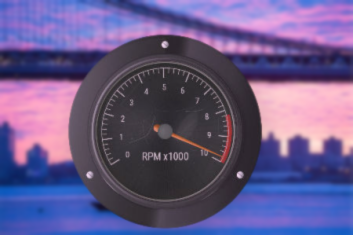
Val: 9800
